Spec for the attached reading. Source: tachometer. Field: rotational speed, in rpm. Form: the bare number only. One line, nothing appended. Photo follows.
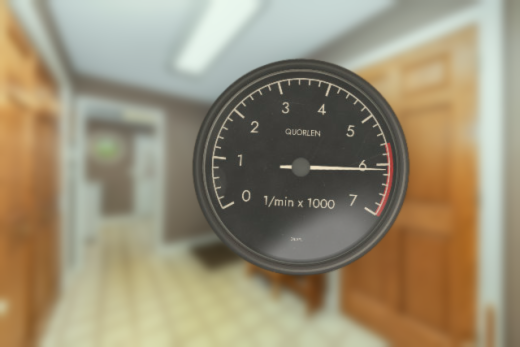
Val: 6100
